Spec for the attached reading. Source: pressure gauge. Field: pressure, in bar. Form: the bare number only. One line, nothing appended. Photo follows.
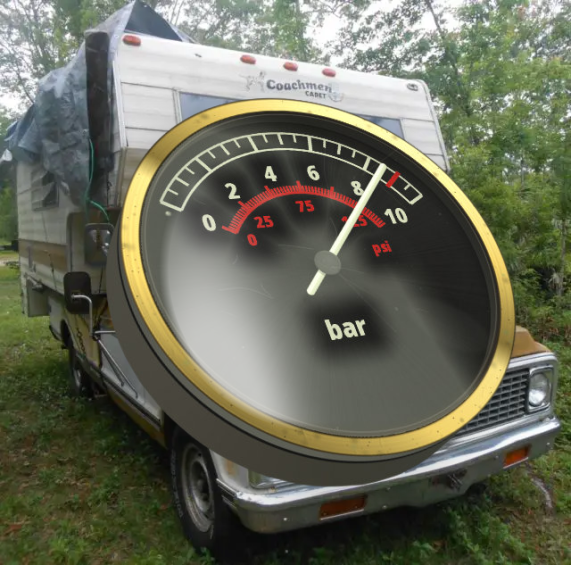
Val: 8.5
